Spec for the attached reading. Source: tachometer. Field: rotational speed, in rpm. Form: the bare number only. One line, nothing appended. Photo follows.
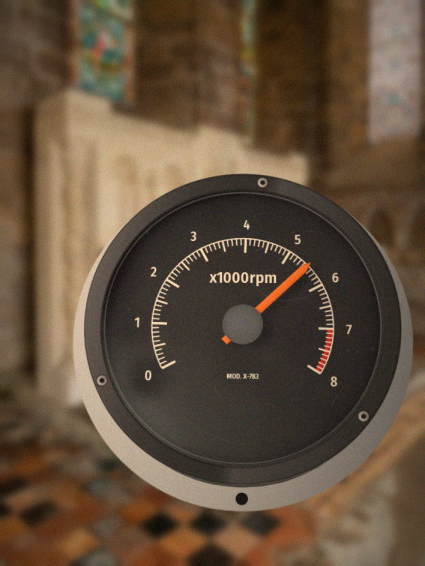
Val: 5500
